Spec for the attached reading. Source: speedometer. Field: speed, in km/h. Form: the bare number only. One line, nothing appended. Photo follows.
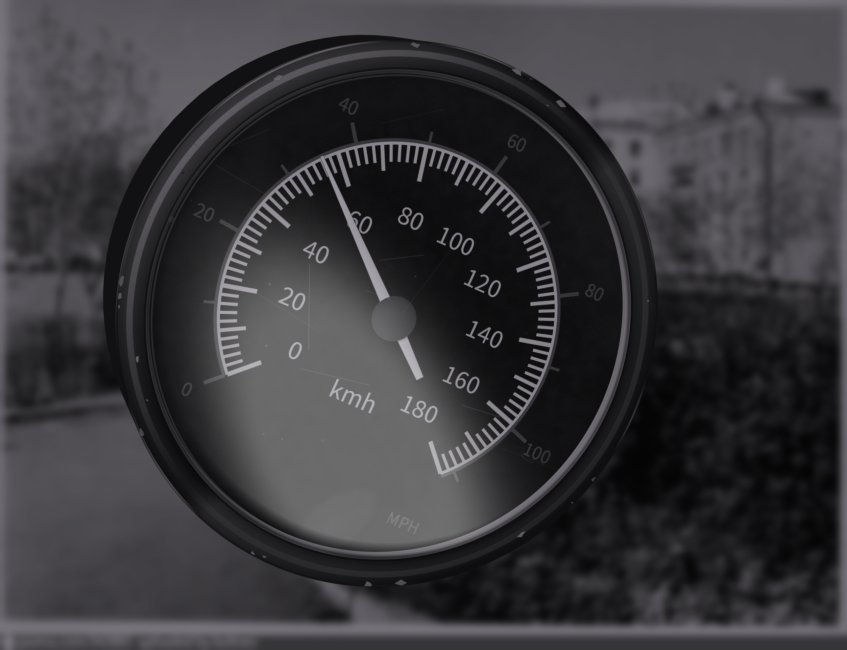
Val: 56
